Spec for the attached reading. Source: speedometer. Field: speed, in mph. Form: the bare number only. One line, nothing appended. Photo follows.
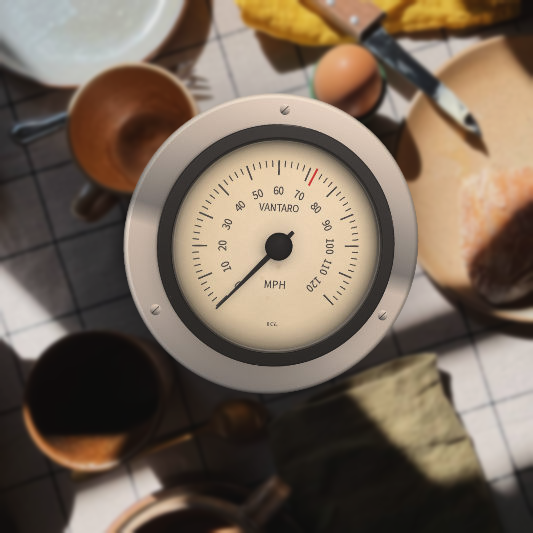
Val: 0
